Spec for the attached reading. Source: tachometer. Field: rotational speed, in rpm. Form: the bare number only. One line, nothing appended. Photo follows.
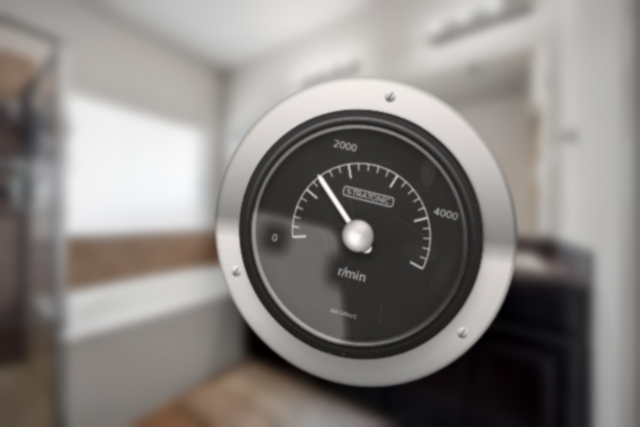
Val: 1400
